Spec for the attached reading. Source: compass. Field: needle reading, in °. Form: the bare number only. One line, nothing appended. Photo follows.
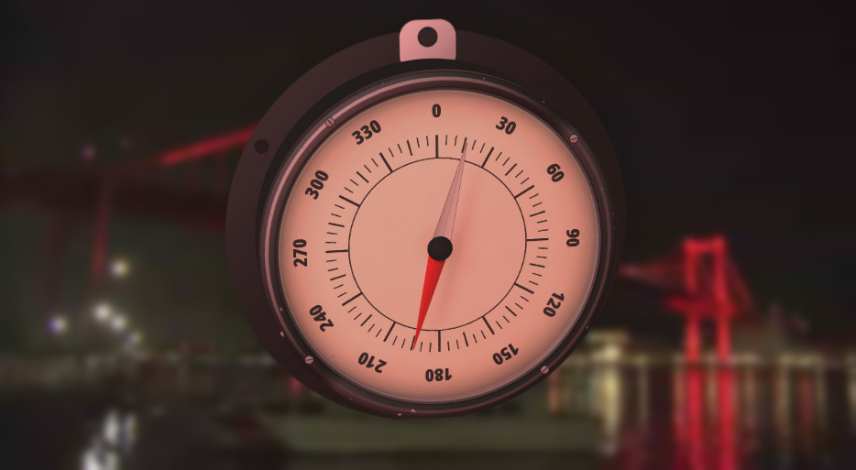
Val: 195
